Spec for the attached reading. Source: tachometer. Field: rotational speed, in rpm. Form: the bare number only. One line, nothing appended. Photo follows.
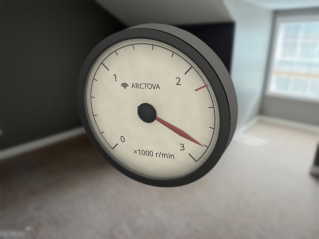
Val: 2800
